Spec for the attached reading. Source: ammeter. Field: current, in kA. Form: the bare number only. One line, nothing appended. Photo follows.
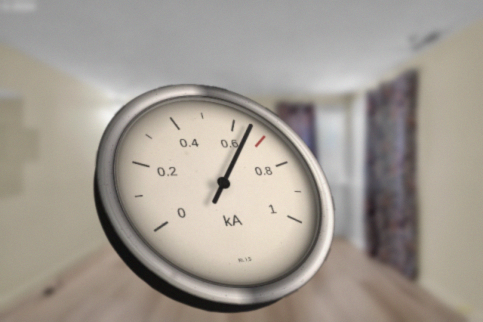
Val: 0.65
